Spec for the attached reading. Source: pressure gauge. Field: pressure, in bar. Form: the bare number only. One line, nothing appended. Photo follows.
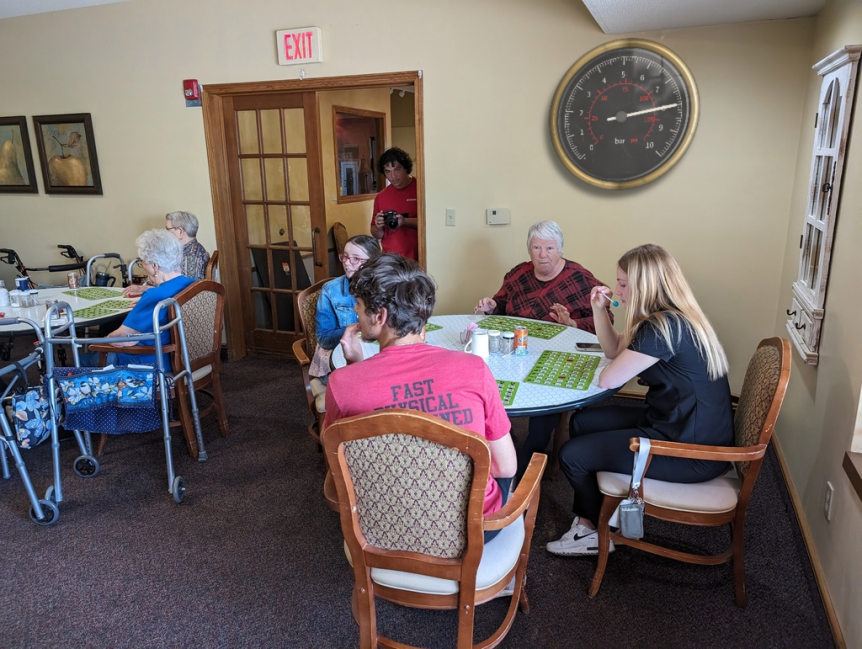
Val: 8
